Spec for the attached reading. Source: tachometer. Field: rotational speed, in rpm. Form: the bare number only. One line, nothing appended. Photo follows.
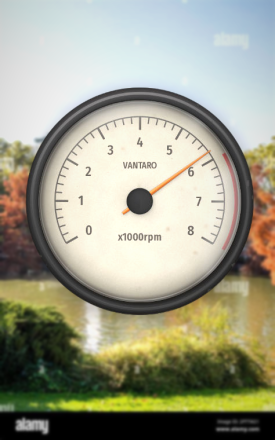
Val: 5800
